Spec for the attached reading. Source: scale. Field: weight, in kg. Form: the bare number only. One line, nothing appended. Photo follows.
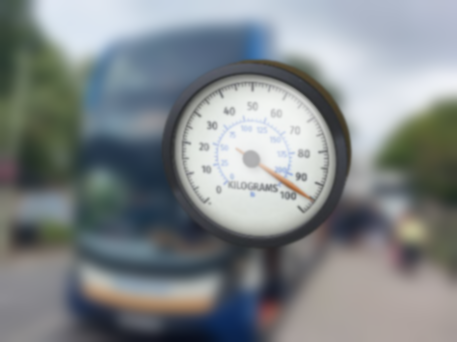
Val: 95
